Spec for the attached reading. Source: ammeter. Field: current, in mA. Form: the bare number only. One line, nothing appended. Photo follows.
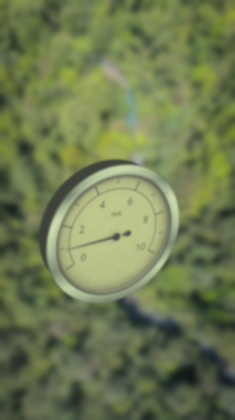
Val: 1
